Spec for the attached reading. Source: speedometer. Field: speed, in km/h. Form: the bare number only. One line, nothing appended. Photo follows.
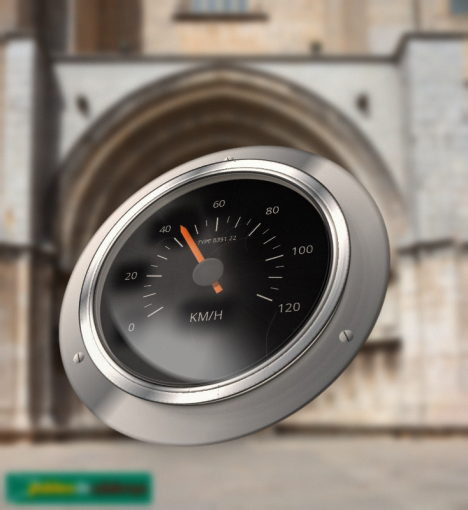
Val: 45
